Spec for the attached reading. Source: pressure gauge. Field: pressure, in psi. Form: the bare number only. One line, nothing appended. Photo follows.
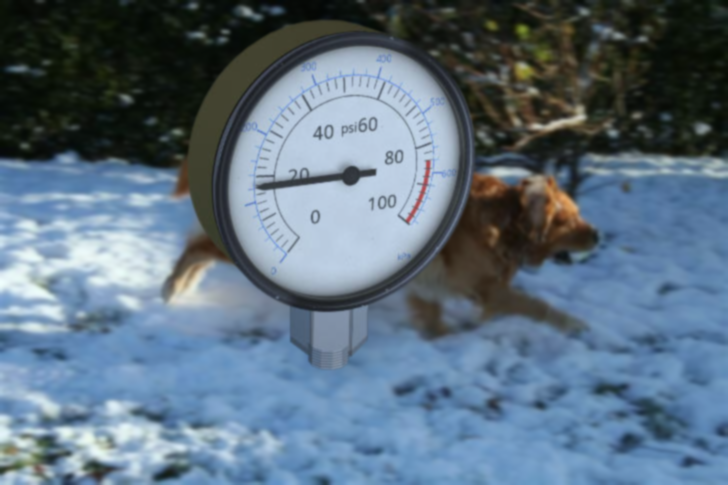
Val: 18
